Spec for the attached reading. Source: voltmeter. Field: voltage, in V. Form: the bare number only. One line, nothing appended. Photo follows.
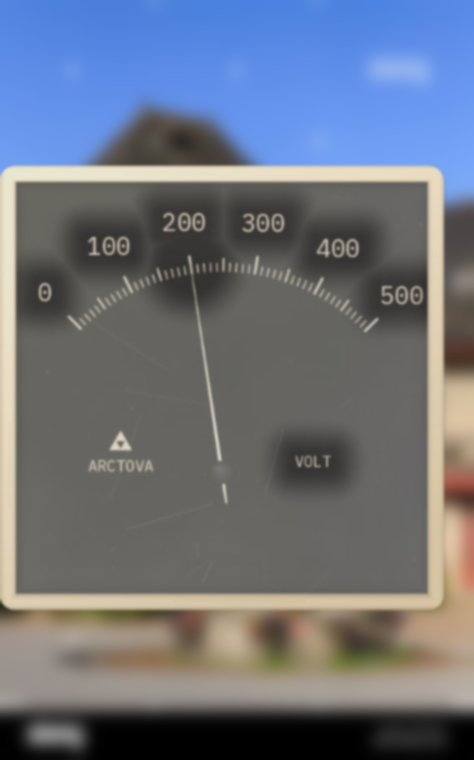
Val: 200
